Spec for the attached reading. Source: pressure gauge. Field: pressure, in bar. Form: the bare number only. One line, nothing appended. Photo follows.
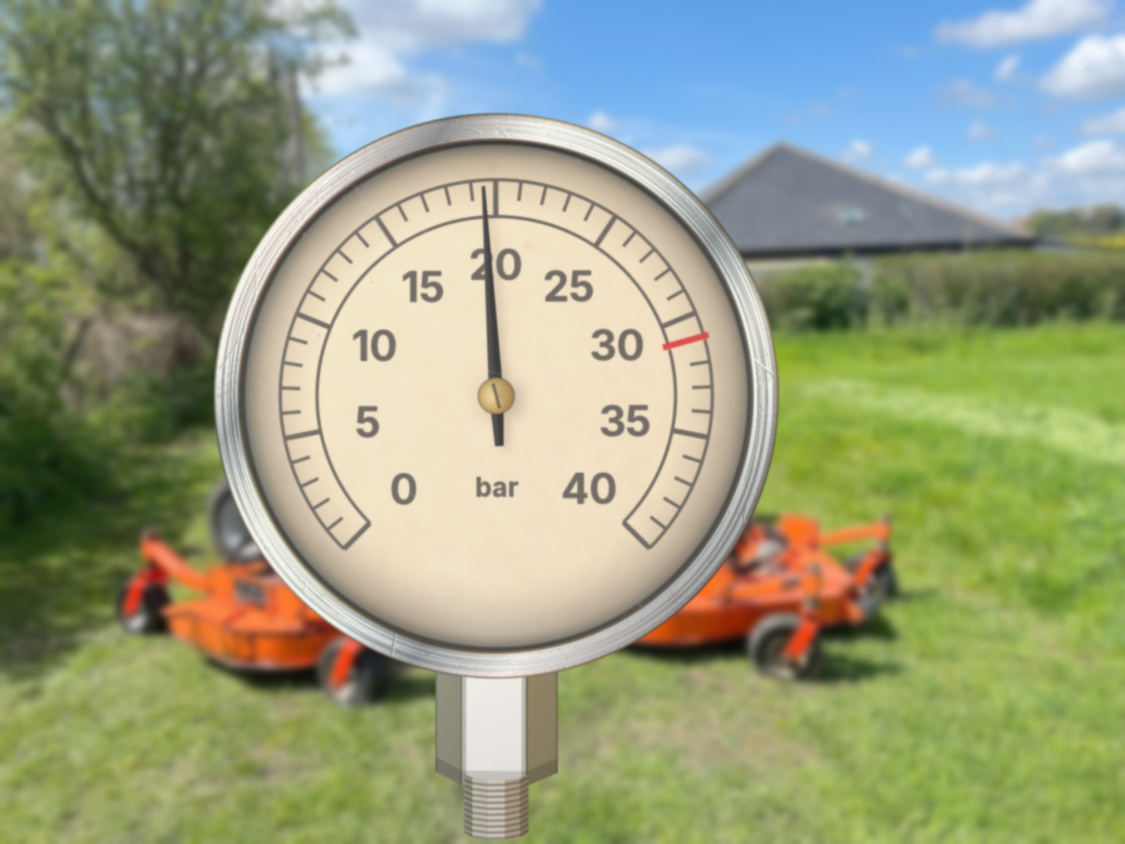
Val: 19.5
